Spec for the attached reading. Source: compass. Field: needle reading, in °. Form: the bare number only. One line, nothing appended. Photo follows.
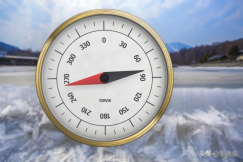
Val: 260
